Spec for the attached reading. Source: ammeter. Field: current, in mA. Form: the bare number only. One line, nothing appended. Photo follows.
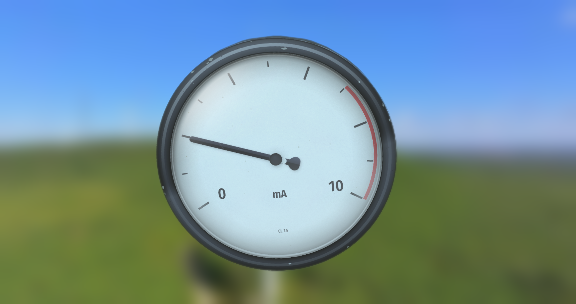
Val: 2
